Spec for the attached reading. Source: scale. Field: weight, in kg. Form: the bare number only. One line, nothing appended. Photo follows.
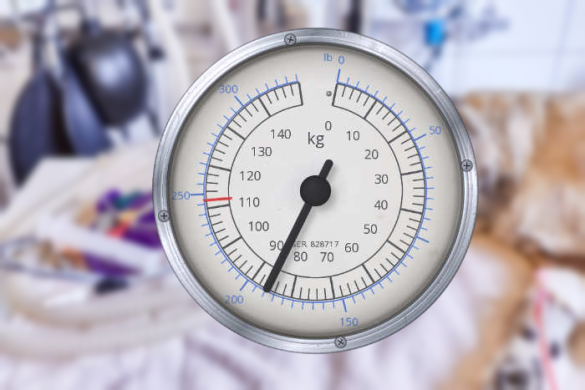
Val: 86
